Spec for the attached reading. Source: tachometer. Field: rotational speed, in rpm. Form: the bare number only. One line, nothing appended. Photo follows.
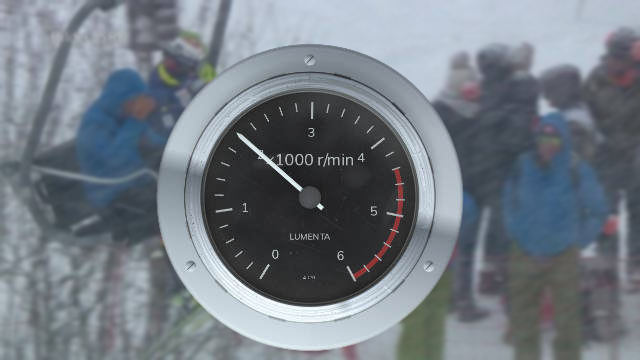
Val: 2000
